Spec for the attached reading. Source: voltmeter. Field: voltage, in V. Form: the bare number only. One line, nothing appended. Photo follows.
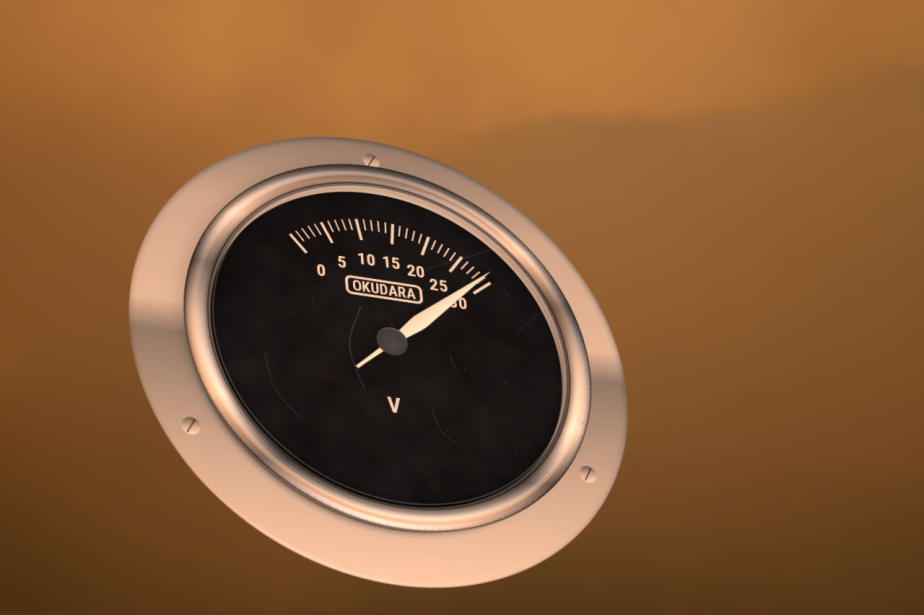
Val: 29
